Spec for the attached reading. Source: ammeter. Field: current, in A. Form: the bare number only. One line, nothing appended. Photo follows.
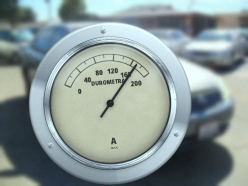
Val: 170
